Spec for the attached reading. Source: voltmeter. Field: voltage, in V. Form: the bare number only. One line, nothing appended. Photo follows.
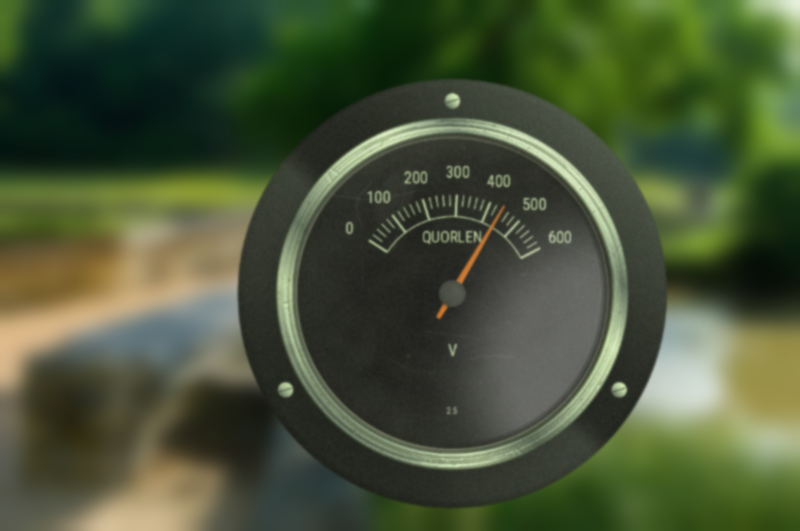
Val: 440
